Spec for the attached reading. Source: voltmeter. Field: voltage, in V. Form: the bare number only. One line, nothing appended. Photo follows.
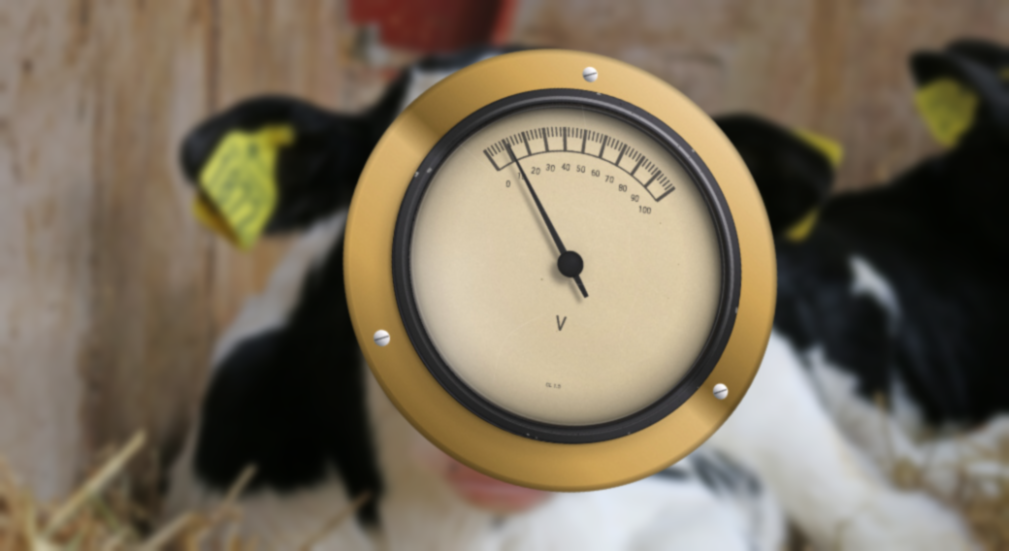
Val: 10
